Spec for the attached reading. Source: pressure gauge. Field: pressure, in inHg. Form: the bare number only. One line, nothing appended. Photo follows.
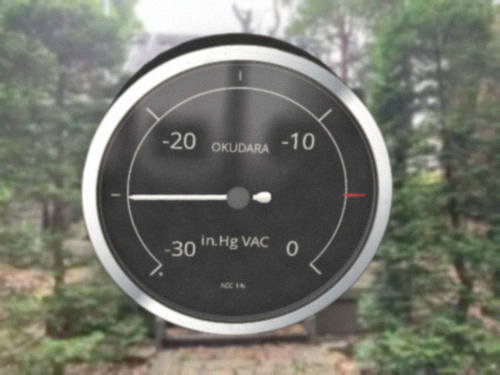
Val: -25
